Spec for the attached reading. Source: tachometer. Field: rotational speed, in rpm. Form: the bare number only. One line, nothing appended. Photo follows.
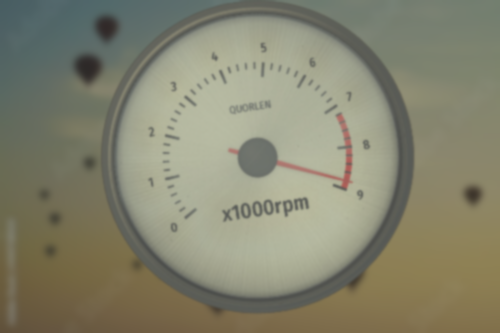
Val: 8800
